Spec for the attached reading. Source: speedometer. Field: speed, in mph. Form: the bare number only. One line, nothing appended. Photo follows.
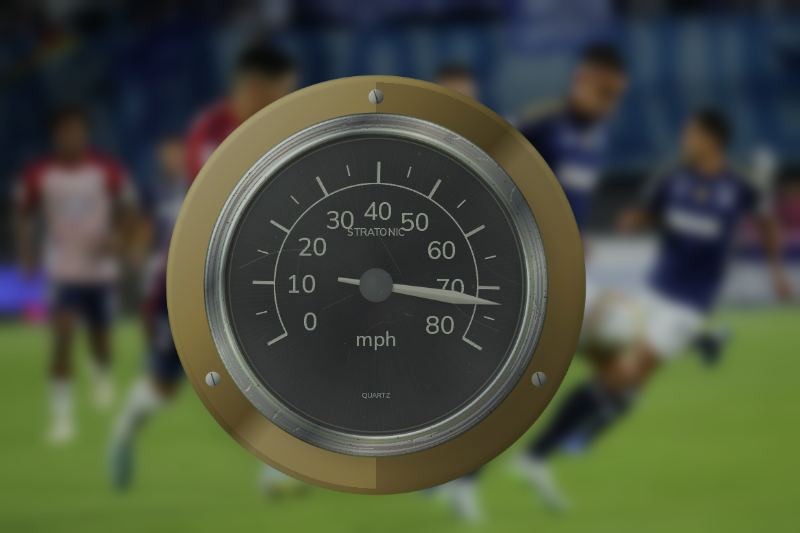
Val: 72.5
